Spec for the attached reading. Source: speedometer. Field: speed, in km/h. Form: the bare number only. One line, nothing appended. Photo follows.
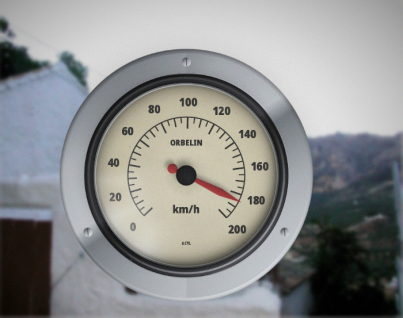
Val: 185
